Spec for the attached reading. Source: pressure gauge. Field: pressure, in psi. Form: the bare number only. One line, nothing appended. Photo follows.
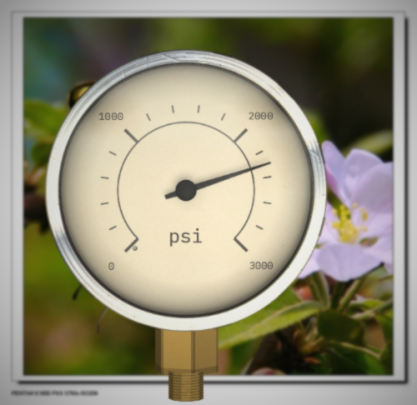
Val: 2300
